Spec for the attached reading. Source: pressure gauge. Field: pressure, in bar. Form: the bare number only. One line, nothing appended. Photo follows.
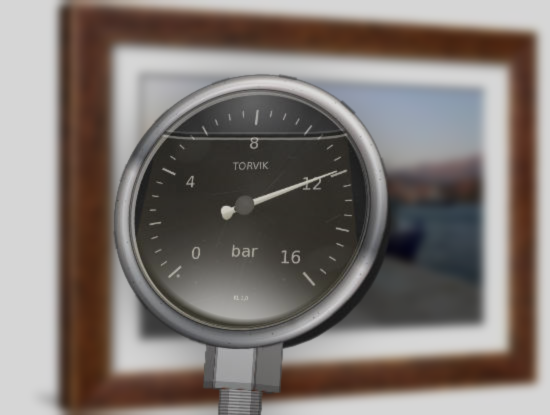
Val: 12
